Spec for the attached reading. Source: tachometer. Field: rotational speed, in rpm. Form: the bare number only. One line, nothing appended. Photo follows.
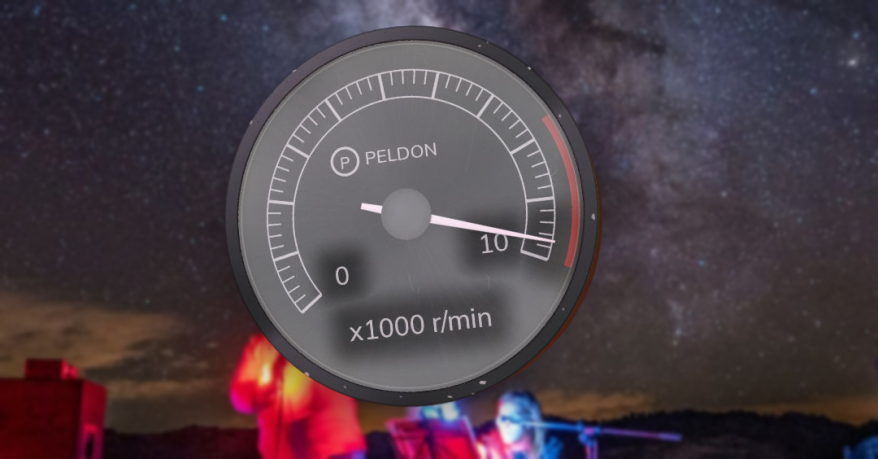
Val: 9700
